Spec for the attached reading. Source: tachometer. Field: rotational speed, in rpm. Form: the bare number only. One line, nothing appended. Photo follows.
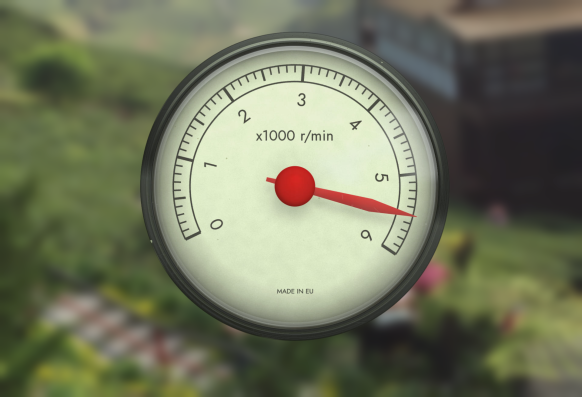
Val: 5500
